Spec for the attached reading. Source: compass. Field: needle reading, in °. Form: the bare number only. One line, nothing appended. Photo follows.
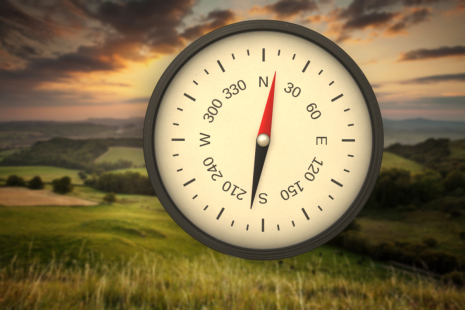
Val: 10
